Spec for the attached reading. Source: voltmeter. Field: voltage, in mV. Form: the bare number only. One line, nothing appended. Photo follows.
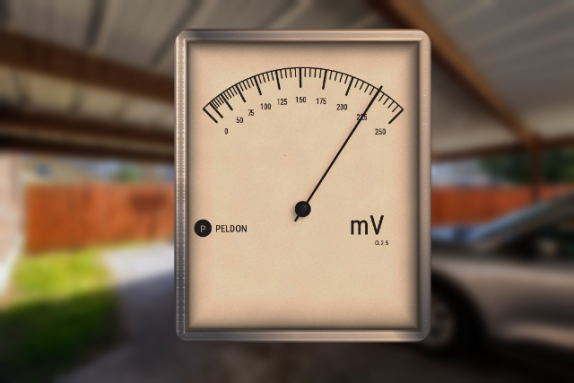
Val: 225
